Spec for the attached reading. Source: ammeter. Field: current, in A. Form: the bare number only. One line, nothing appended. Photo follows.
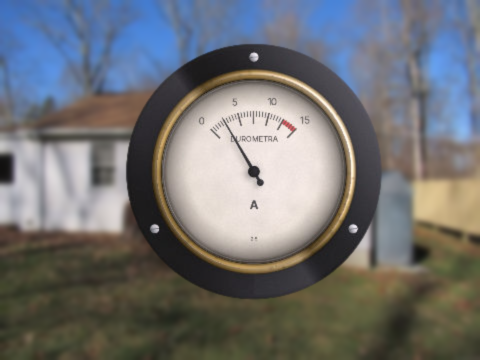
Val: 2.5
